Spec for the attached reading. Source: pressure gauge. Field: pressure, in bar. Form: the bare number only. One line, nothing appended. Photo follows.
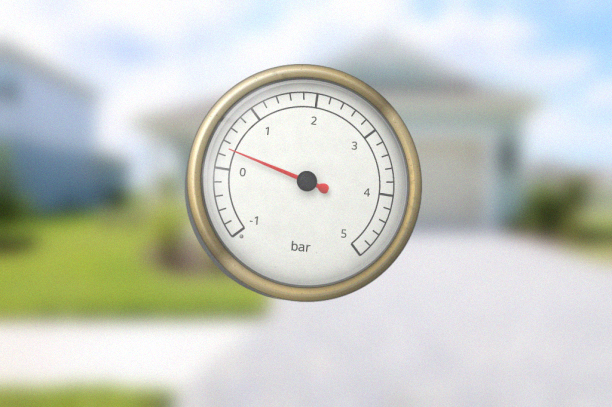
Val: 0.3
